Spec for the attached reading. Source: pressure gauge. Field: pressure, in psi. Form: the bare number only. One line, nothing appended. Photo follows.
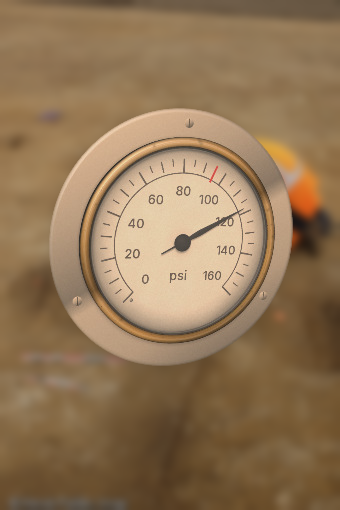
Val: 117.5
